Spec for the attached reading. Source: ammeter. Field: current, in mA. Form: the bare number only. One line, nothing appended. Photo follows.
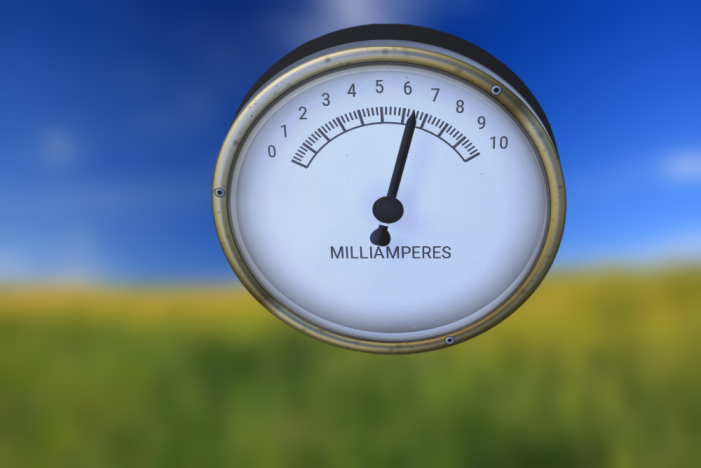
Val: 6.4
